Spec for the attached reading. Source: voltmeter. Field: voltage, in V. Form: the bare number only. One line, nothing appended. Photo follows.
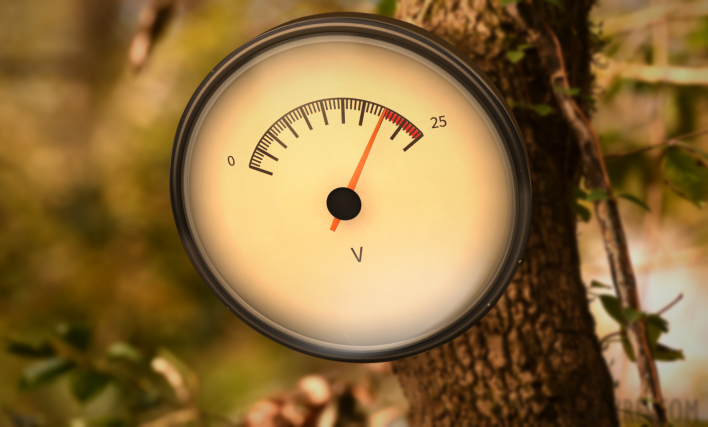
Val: 20
